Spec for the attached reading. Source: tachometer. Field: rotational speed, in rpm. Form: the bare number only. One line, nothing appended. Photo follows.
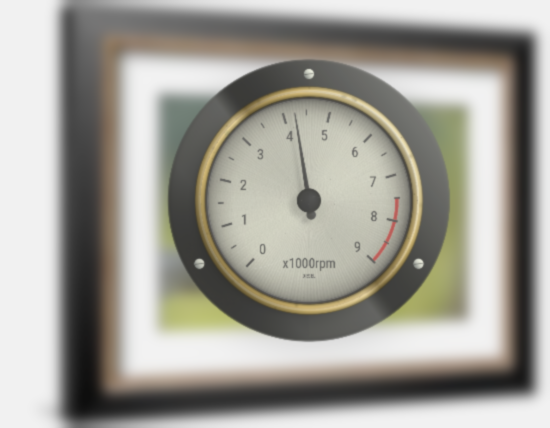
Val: 4250
